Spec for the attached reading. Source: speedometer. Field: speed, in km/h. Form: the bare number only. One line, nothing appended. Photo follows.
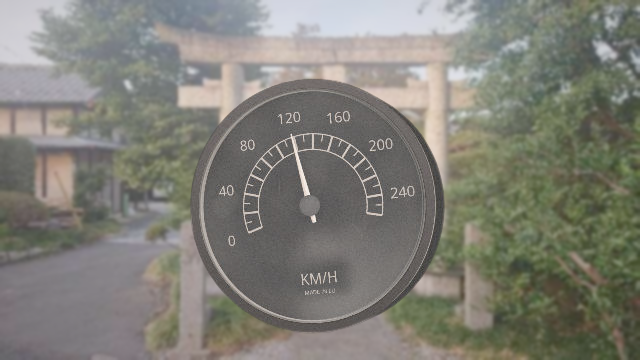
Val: 120
